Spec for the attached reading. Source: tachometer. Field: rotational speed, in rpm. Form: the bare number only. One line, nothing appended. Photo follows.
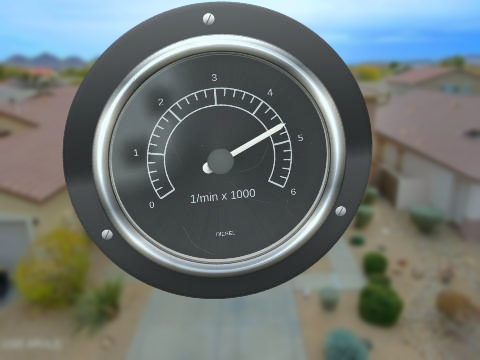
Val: 4600
